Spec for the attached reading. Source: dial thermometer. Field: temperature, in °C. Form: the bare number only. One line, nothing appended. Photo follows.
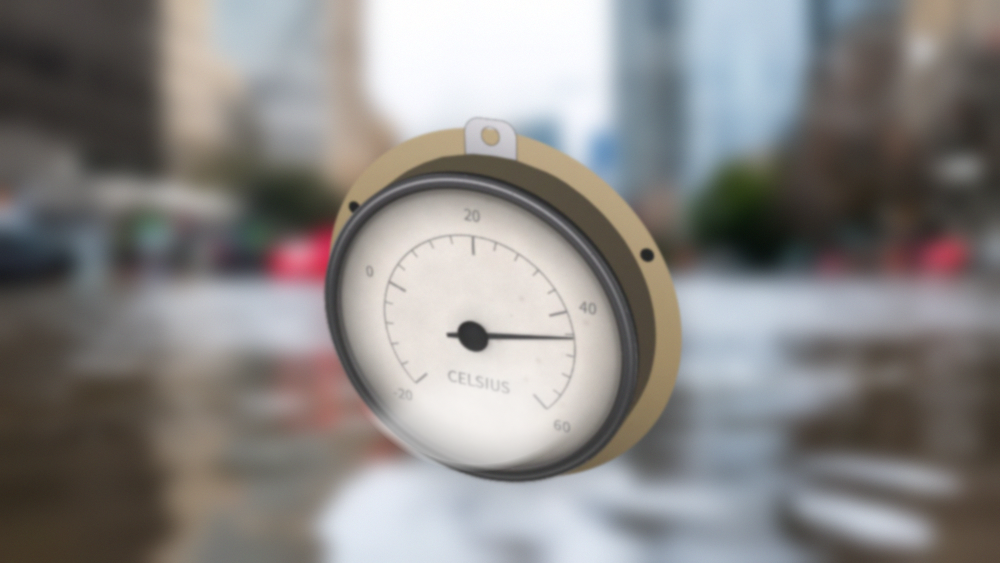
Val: 44
